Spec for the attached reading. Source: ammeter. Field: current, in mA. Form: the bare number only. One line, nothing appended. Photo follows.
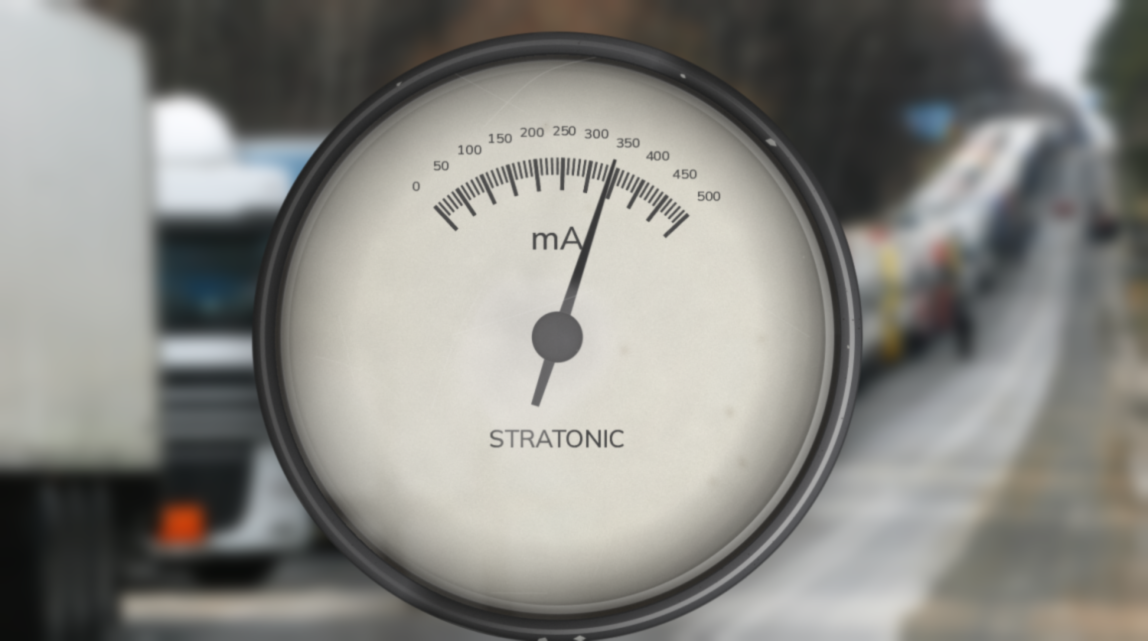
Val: 340
